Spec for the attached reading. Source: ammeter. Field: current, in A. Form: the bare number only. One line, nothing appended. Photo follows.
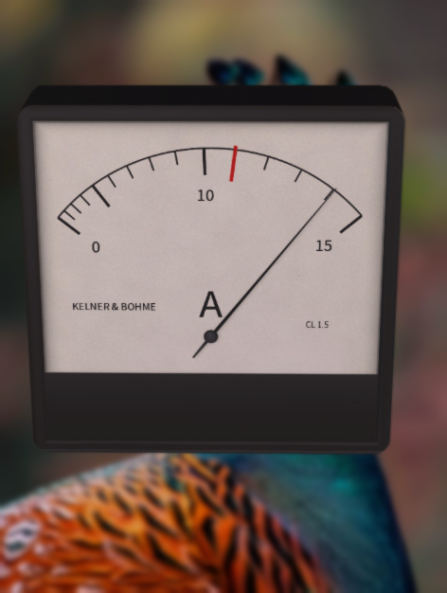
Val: 14
